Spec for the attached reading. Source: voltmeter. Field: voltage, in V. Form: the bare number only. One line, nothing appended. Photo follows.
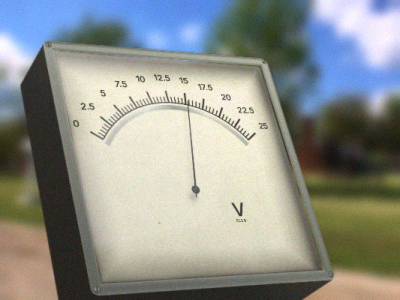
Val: 15
